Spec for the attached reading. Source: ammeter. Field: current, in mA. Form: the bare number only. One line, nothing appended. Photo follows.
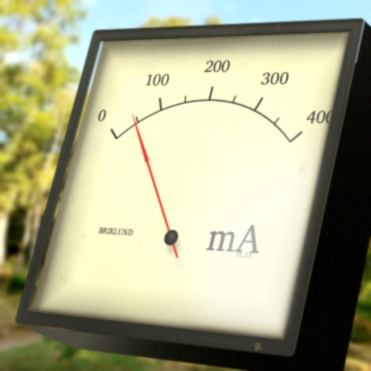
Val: 50
